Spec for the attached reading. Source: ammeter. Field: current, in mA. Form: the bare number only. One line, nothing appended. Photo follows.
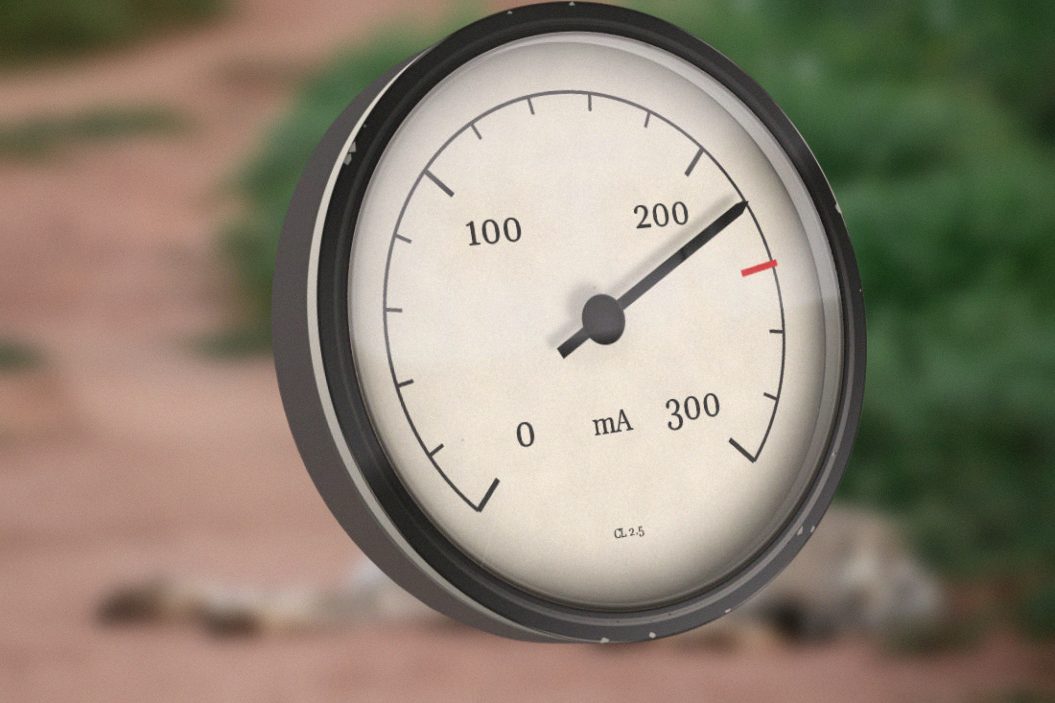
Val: 220
